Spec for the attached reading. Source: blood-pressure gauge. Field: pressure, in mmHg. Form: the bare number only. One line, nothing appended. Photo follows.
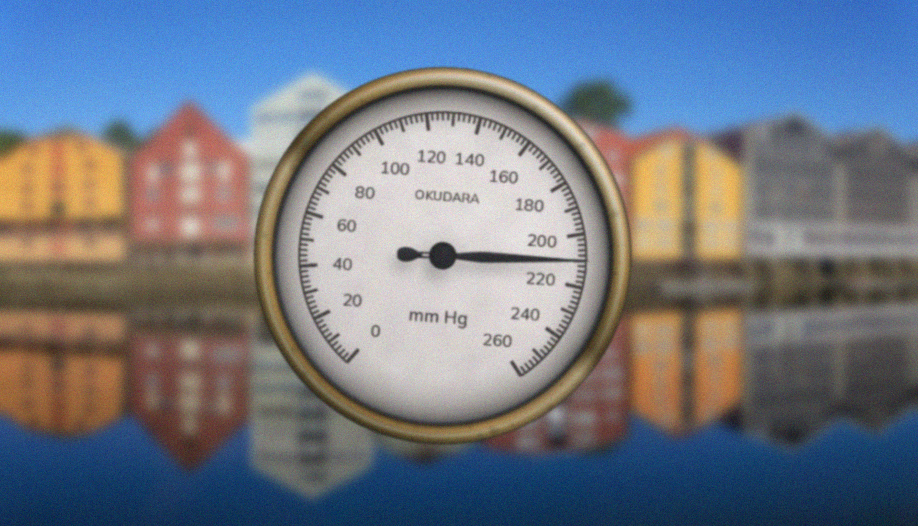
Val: 210
